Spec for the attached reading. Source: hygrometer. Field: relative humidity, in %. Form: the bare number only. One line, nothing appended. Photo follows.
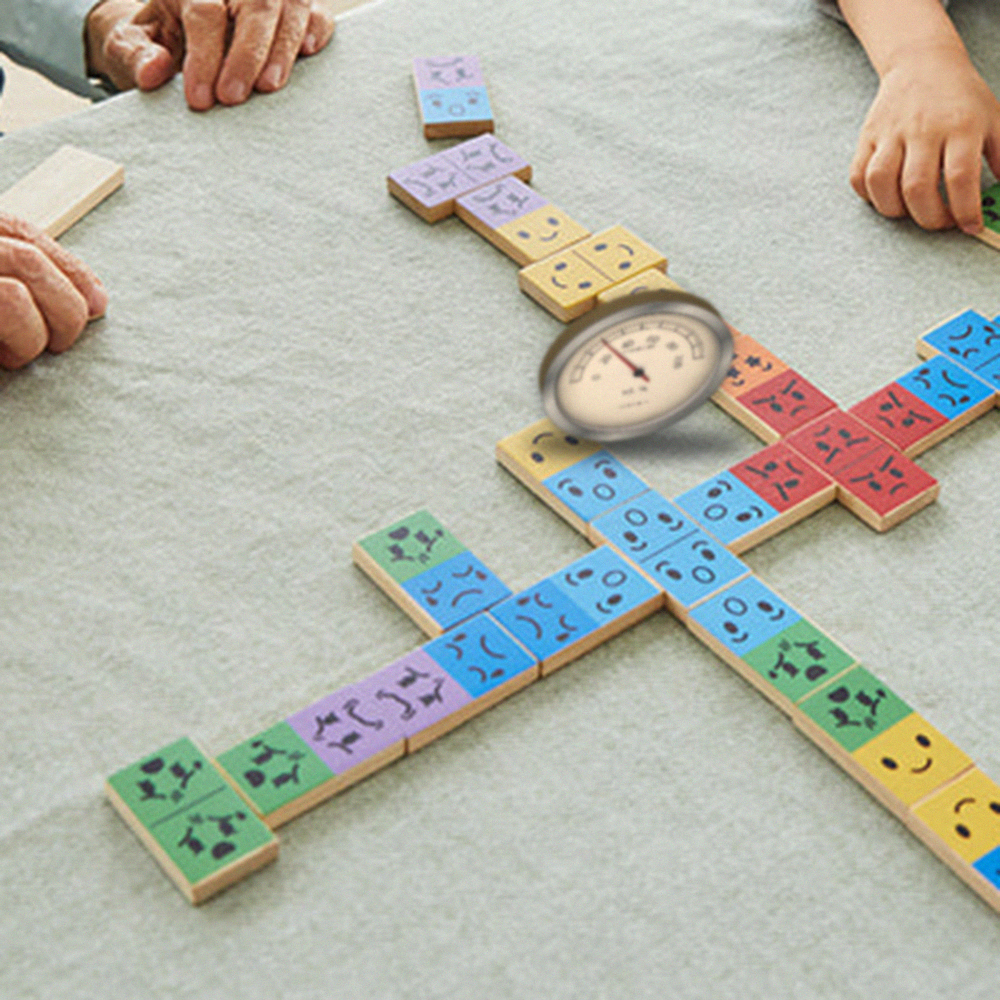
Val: 30
